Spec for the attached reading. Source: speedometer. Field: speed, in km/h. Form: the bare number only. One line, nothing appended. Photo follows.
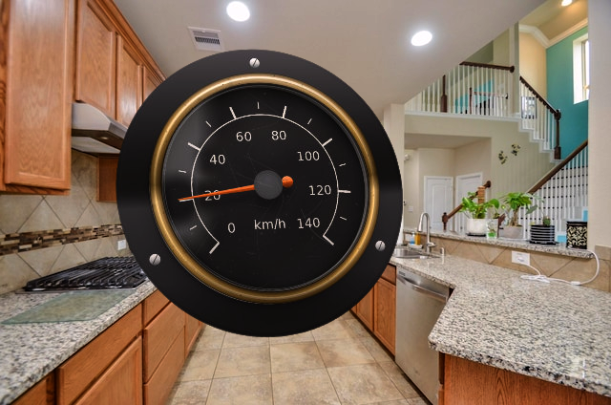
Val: 20
